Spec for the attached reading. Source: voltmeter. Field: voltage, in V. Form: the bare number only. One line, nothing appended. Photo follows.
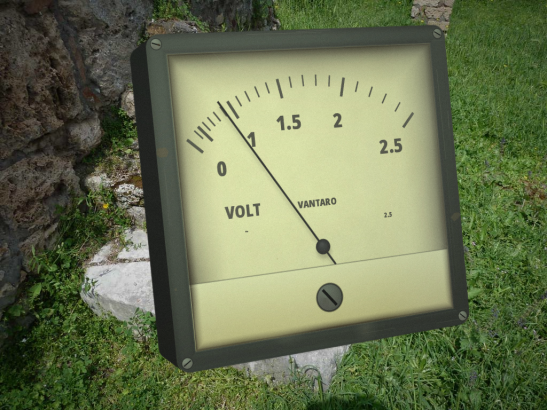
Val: 0.9
